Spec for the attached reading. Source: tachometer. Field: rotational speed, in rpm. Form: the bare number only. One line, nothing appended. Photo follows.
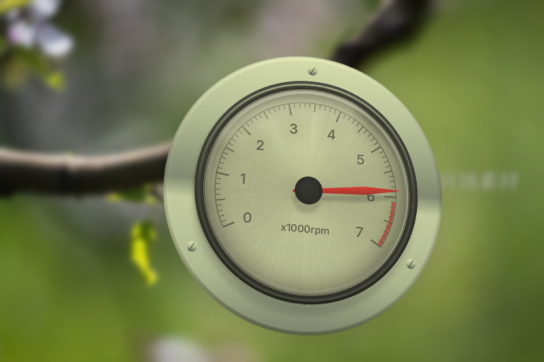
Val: 5900
